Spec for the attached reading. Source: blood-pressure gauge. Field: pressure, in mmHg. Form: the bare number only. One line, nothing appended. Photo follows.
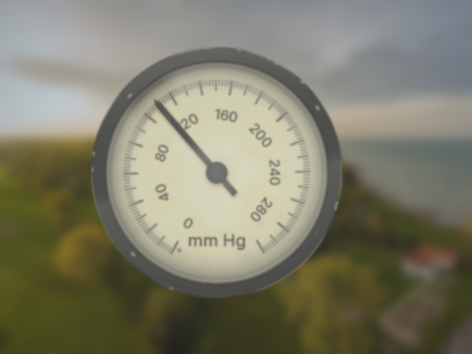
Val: 110
